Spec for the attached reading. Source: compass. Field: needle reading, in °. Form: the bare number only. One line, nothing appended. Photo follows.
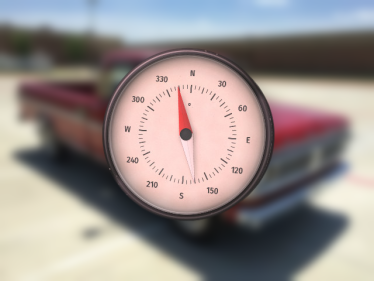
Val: 345
